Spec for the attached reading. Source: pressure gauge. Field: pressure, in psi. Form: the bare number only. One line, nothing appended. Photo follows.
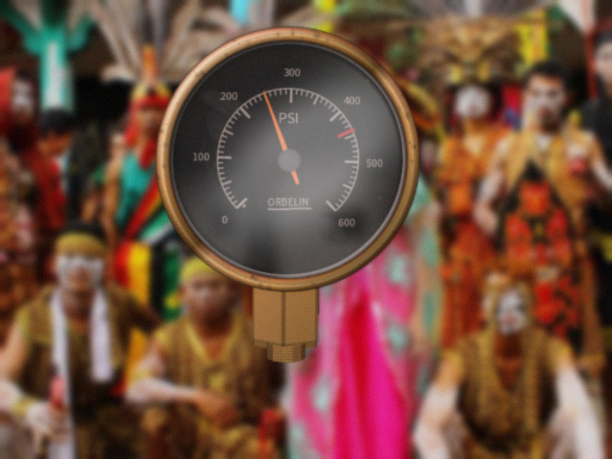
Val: 250
